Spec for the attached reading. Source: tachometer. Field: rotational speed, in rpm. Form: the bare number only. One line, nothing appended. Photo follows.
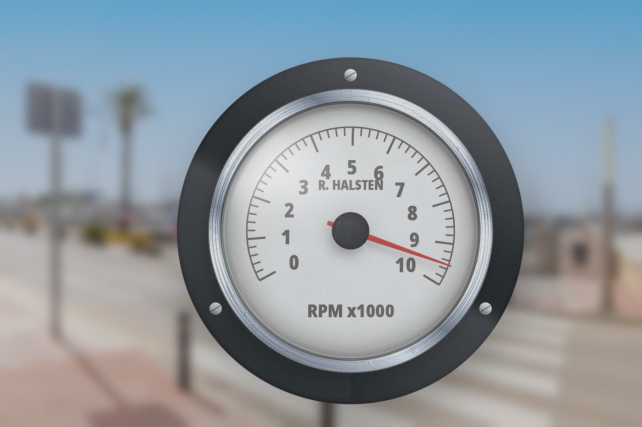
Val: 9500
